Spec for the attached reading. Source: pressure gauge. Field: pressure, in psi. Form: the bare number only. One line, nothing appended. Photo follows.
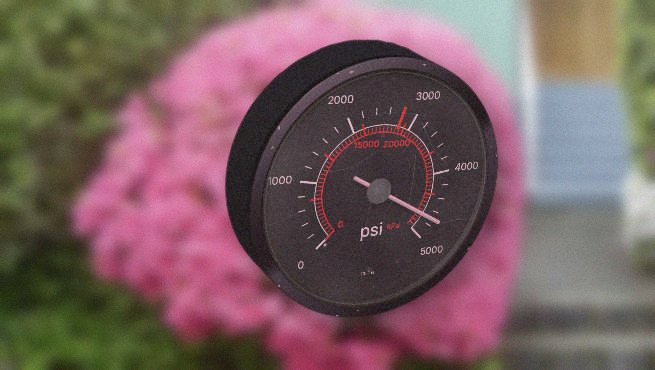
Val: 4700
